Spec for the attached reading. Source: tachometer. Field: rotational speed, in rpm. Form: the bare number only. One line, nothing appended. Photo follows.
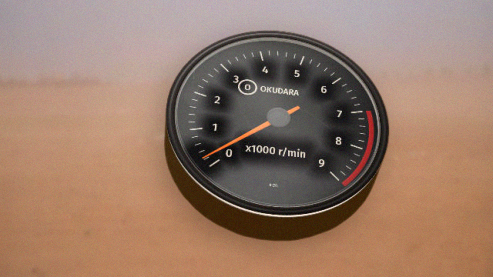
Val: 200
